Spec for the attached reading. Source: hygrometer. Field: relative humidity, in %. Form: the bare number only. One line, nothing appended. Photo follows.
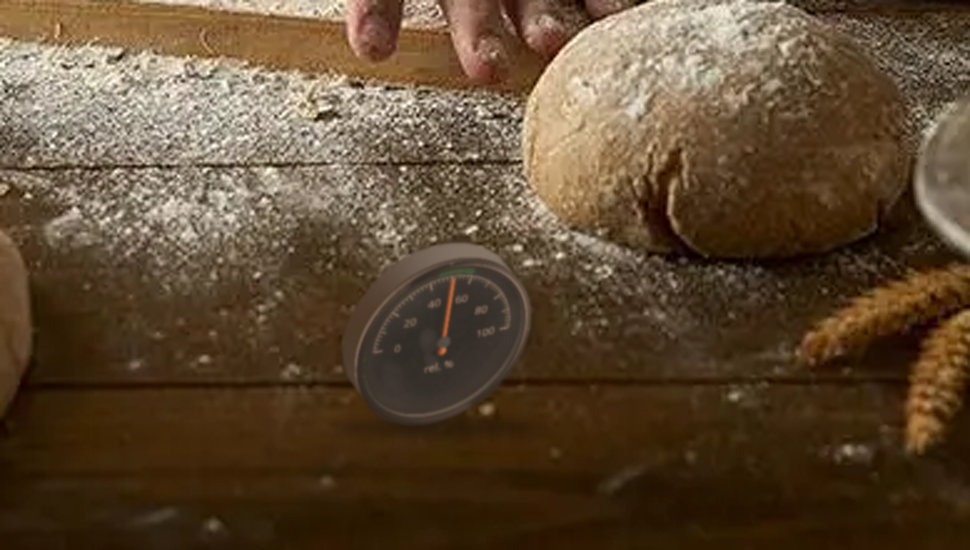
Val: 50
